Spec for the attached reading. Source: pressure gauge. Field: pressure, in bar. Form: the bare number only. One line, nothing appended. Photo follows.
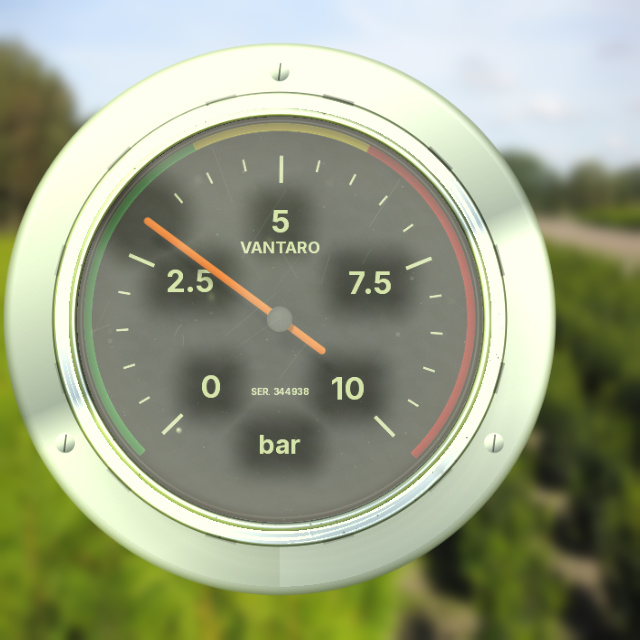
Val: 3
